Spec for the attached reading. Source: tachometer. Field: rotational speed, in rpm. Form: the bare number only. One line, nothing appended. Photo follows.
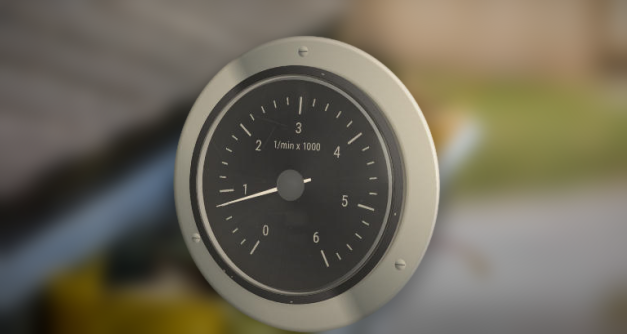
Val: 800
